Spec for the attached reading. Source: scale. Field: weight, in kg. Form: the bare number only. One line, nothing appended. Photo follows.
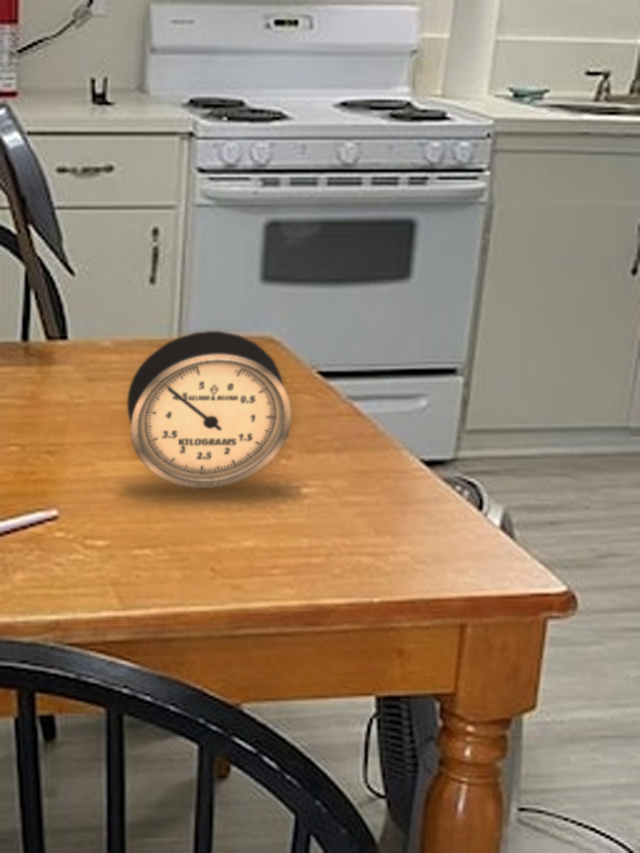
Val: 4.5
